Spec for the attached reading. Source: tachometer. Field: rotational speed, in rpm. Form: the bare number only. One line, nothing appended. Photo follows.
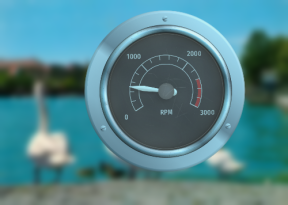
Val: 500
